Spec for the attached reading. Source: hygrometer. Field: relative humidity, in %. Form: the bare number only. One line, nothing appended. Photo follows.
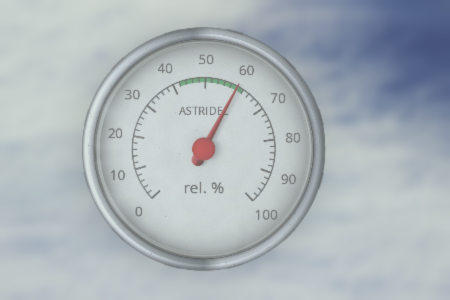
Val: 60
